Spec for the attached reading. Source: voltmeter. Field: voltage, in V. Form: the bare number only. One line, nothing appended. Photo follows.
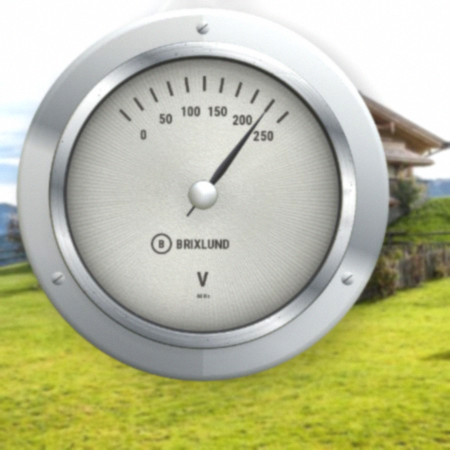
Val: 225
